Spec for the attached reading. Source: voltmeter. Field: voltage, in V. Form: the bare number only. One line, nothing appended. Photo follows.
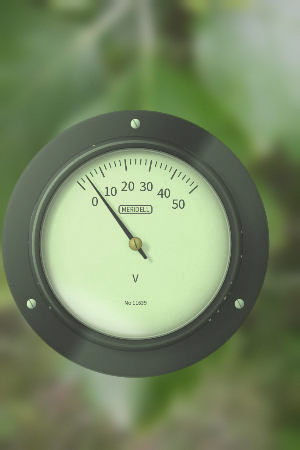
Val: 4
